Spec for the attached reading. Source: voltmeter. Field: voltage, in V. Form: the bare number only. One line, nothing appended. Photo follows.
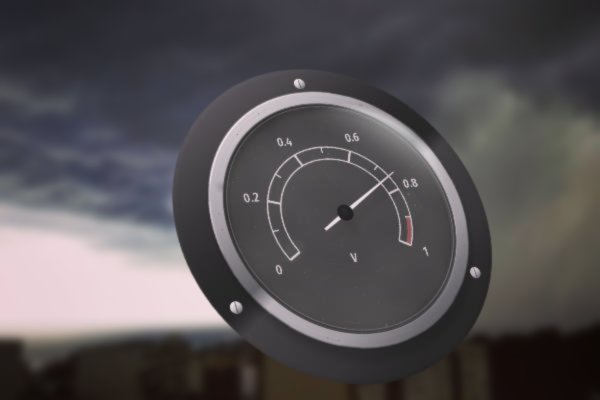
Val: 0.75
